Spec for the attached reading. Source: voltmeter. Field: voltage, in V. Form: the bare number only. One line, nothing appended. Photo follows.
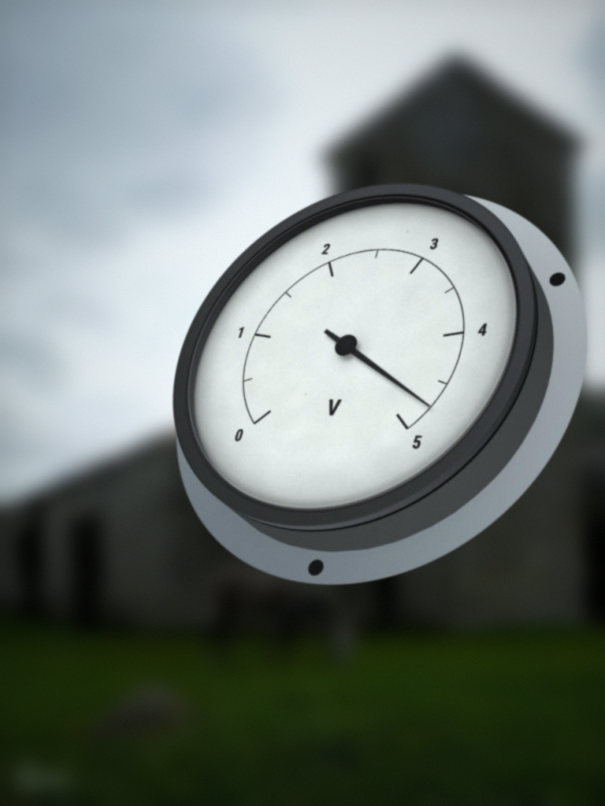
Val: 4.75
